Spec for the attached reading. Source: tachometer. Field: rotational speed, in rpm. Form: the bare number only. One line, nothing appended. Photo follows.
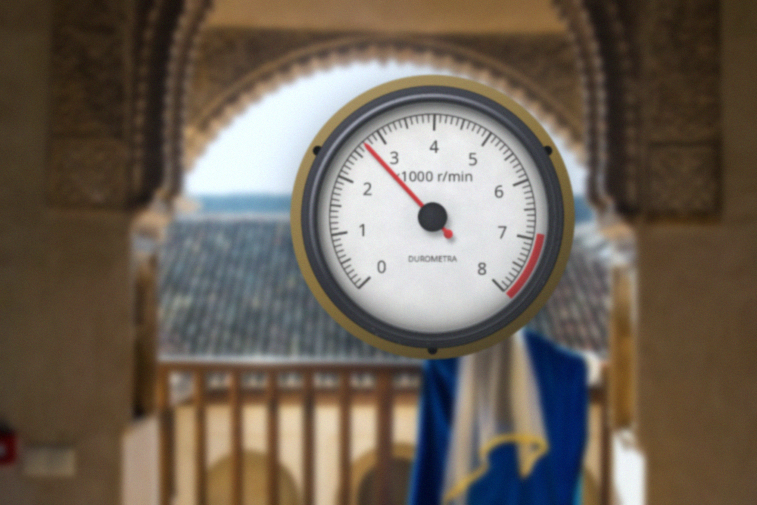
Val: 2700
